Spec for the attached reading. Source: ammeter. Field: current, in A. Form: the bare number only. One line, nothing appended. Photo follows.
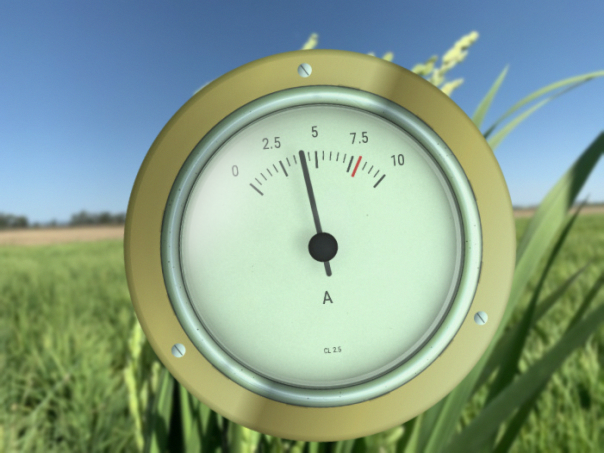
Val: 4
